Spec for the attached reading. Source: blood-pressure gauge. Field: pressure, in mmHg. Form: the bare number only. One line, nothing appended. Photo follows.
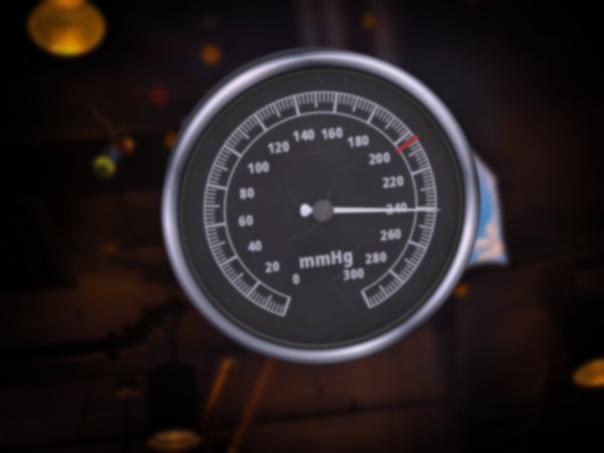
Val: 240
